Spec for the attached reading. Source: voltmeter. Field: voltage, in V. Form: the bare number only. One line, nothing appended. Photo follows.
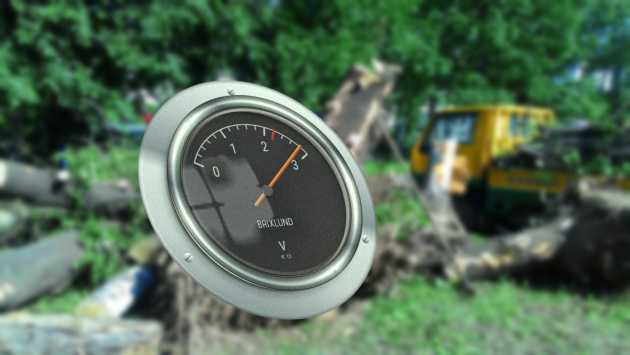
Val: 2.8
